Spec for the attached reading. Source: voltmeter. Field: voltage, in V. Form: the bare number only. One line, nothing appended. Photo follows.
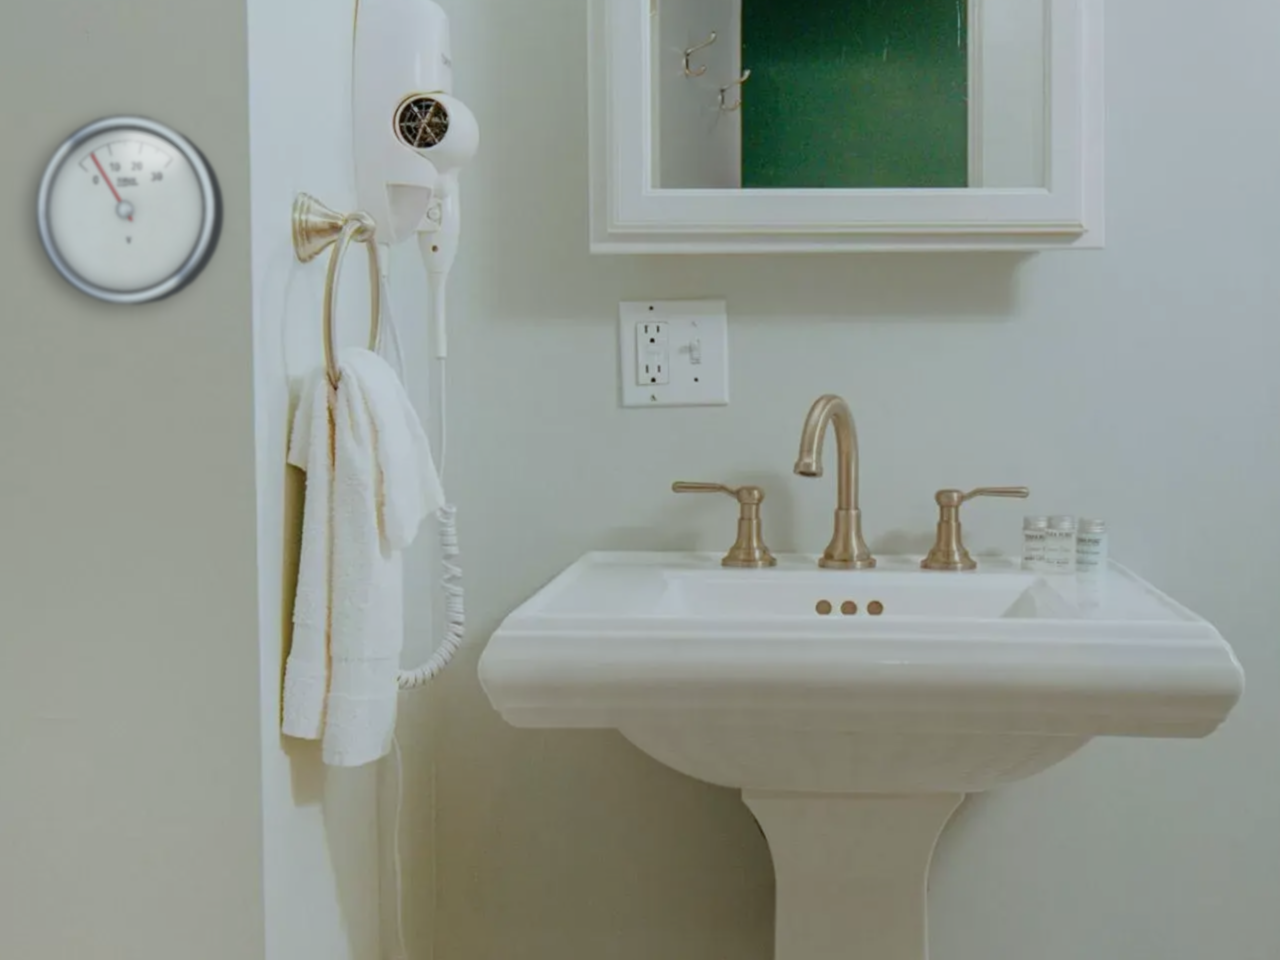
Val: 5
